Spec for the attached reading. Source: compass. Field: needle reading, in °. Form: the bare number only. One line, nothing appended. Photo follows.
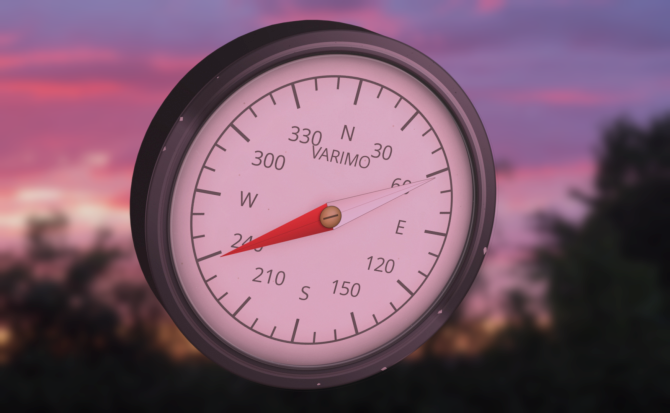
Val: 240
